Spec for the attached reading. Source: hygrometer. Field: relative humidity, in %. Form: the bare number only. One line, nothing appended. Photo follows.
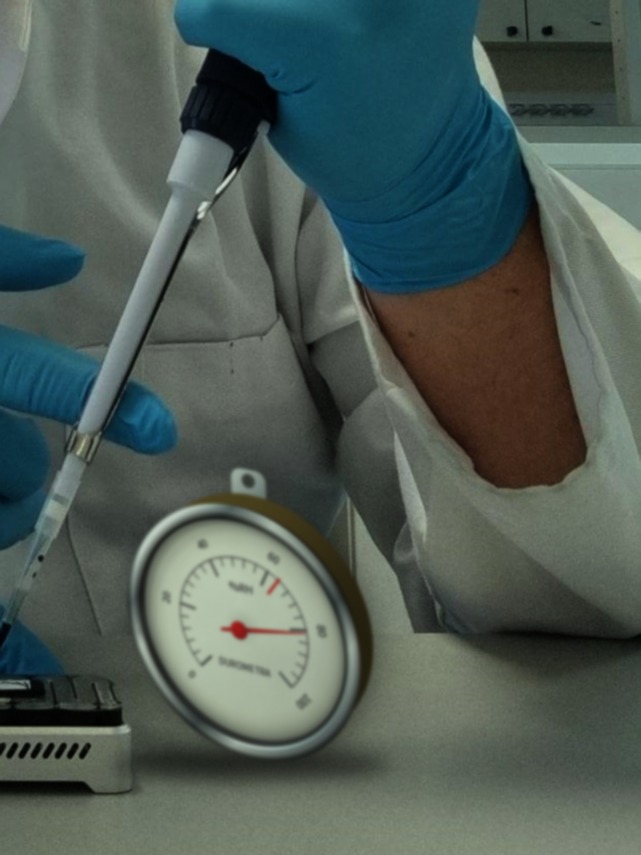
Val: 80
